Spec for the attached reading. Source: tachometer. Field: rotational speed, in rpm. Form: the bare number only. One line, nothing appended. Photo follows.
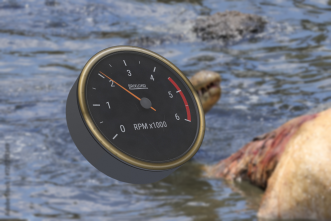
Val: 2000
